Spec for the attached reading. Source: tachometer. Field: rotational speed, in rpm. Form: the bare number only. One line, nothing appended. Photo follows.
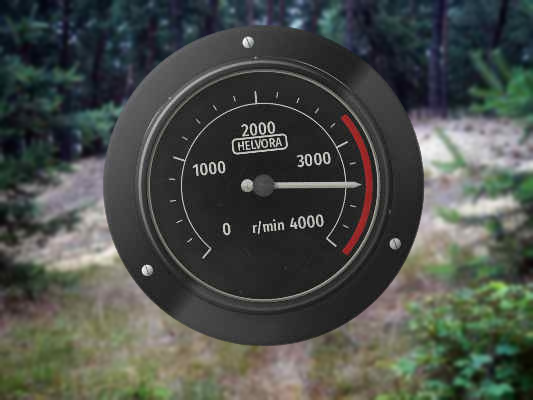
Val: 3400
